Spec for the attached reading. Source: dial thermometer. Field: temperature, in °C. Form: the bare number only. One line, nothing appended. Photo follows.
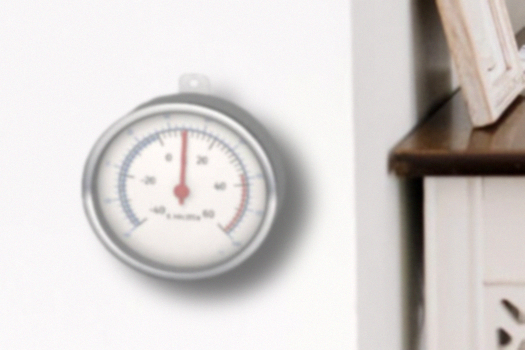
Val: 10
